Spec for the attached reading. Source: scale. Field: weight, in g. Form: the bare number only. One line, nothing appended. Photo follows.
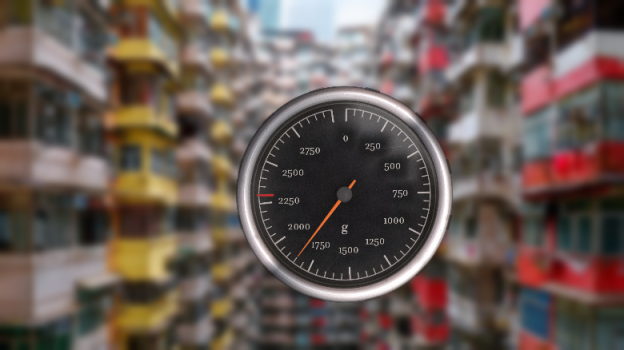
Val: 1850
